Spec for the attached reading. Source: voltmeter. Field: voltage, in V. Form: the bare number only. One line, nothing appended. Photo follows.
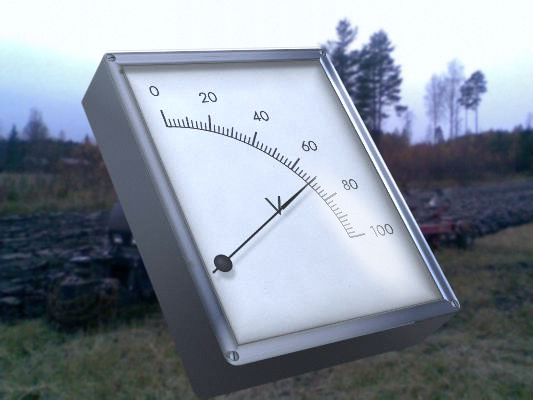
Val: 70
